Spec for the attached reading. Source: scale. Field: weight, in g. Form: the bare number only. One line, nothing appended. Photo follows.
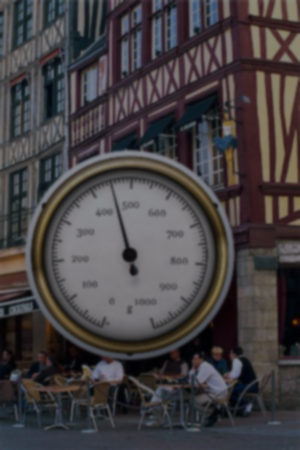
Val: 450
